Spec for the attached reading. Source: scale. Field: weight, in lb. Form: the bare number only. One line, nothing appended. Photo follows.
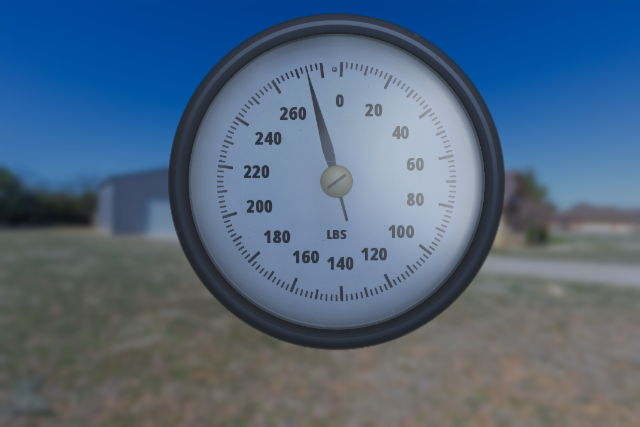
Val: 274
